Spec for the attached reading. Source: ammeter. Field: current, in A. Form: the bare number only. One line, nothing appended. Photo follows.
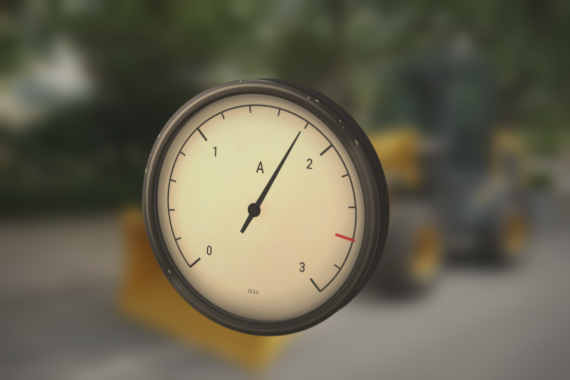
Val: 1.8
